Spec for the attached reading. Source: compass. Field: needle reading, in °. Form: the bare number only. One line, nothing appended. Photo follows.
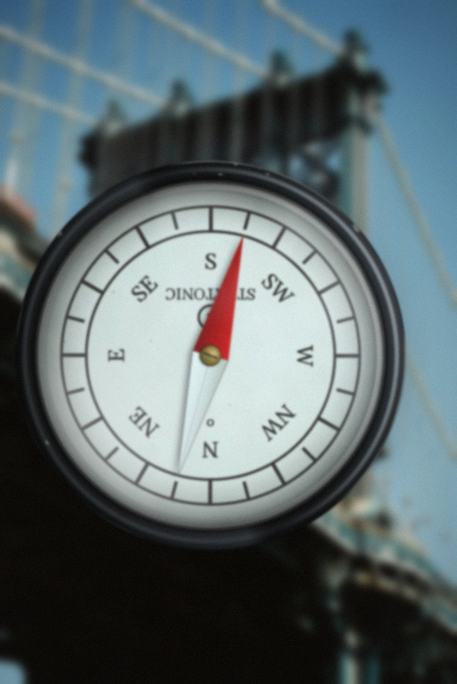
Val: 195
